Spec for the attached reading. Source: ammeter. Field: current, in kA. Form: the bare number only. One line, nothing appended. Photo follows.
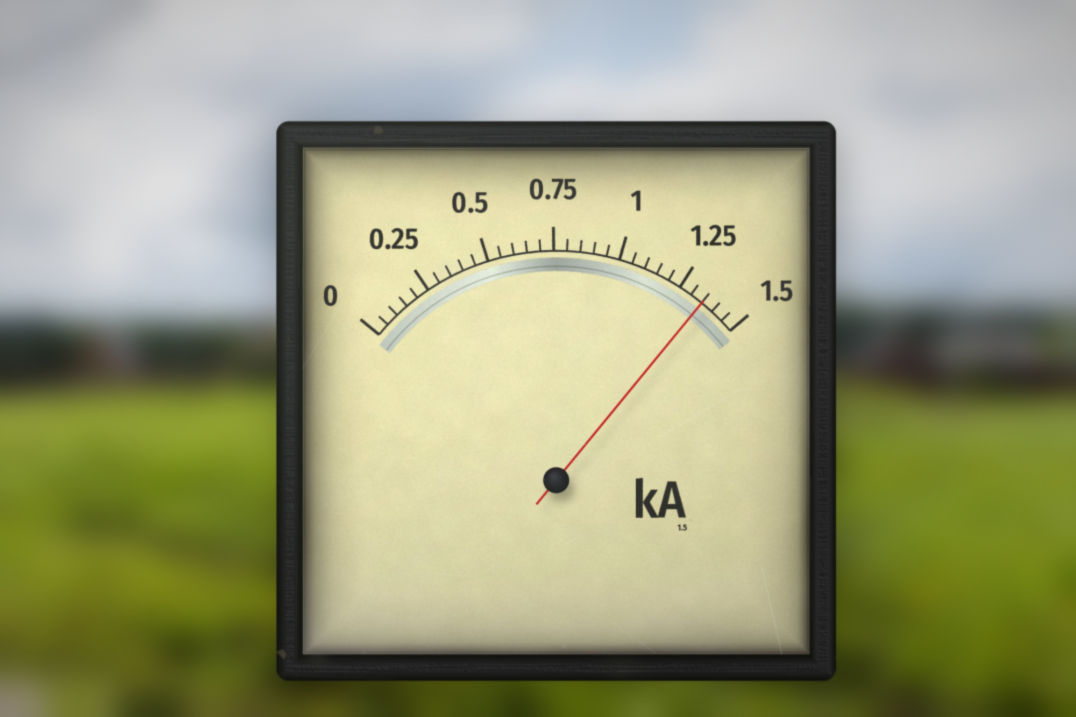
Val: 1.35
